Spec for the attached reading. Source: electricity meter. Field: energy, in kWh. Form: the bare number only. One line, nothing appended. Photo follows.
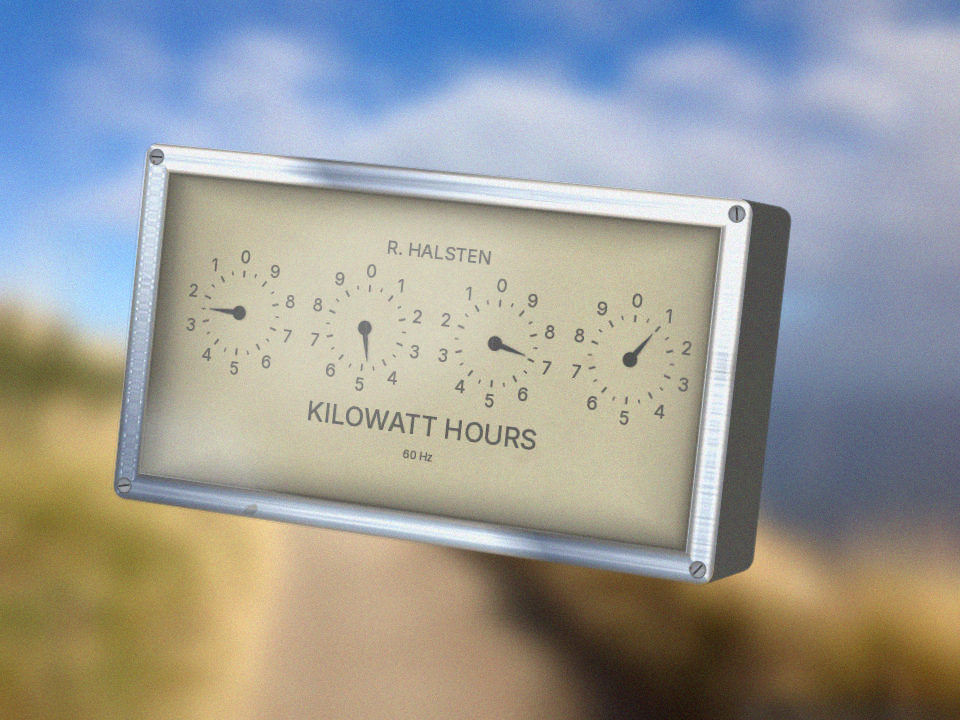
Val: 2471
